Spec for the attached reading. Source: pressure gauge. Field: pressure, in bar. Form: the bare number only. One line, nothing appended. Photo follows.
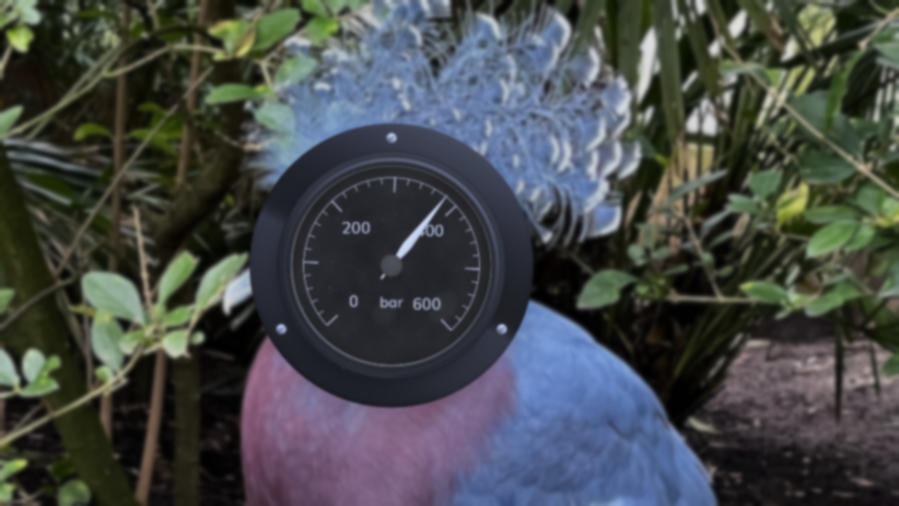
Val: 380
